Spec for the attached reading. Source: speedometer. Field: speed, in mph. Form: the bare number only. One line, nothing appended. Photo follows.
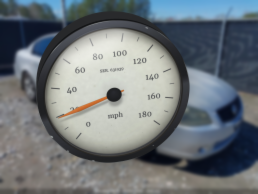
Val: 20
